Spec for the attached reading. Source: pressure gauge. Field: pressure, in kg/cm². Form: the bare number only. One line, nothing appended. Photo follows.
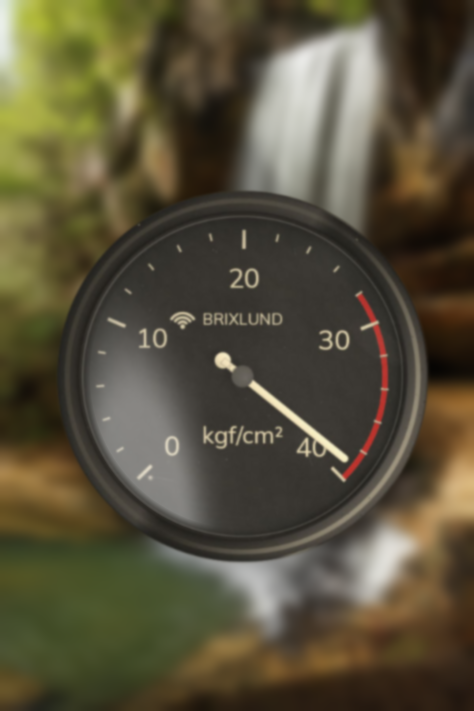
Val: 39
